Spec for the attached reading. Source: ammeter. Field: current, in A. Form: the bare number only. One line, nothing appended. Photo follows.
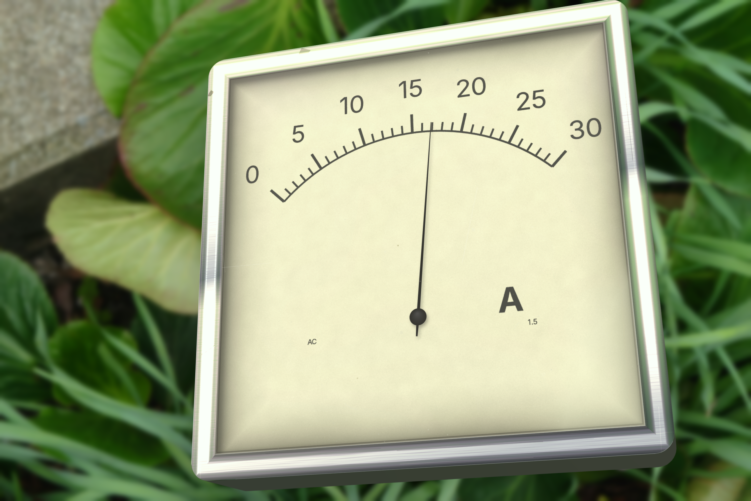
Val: 17
